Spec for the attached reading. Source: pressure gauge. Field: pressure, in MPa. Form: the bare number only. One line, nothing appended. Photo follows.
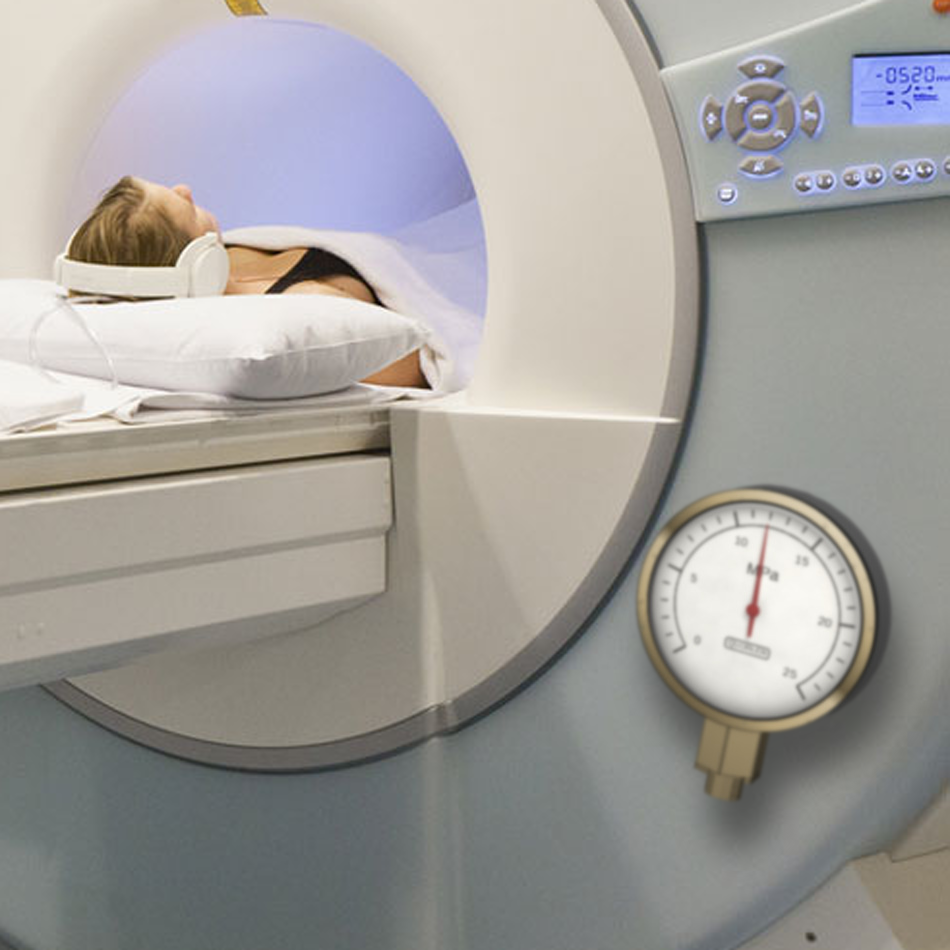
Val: 12
